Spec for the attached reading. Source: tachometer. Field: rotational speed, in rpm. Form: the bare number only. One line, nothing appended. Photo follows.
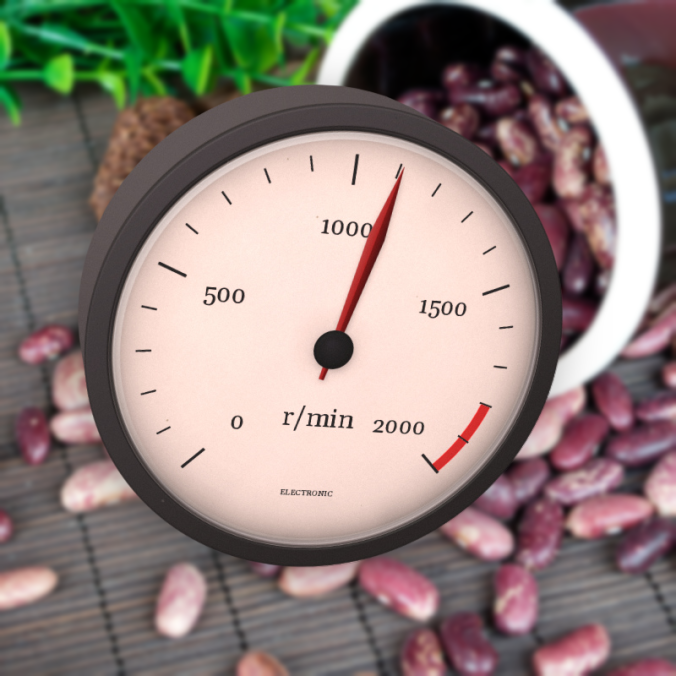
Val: 1100
